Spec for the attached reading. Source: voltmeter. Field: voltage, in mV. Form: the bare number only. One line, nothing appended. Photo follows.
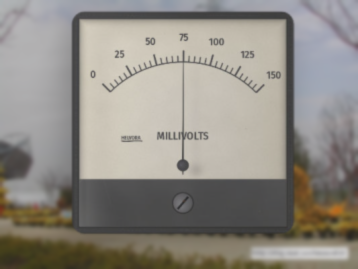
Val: 75
